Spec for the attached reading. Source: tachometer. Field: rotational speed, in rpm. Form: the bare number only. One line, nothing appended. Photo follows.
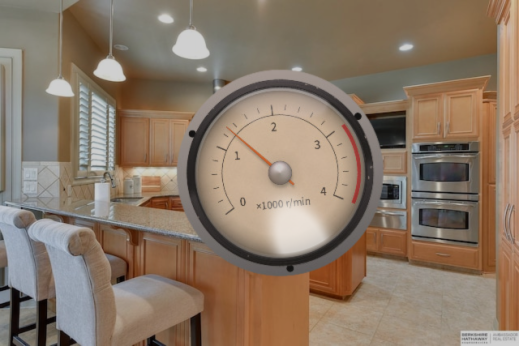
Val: 1300
